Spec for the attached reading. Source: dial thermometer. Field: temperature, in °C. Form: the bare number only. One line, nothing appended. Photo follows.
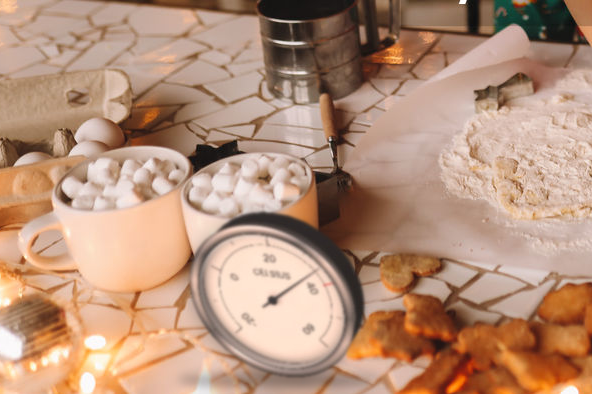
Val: 35
